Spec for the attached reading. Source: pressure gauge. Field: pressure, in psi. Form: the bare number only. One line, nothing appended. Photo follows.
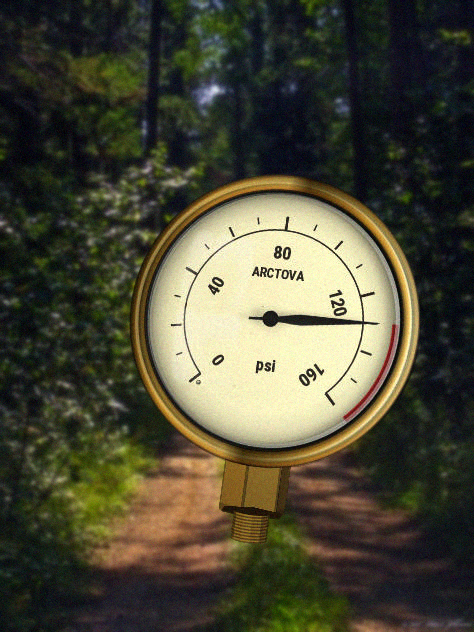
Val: 130
